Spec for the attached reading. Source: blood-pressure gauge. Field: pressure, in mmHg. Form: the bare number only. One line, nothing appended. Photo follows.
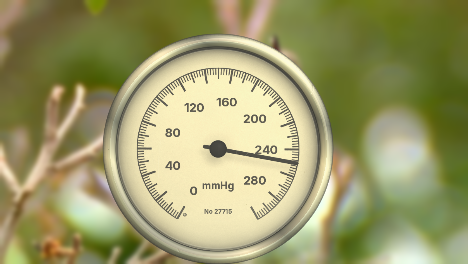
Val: 250
